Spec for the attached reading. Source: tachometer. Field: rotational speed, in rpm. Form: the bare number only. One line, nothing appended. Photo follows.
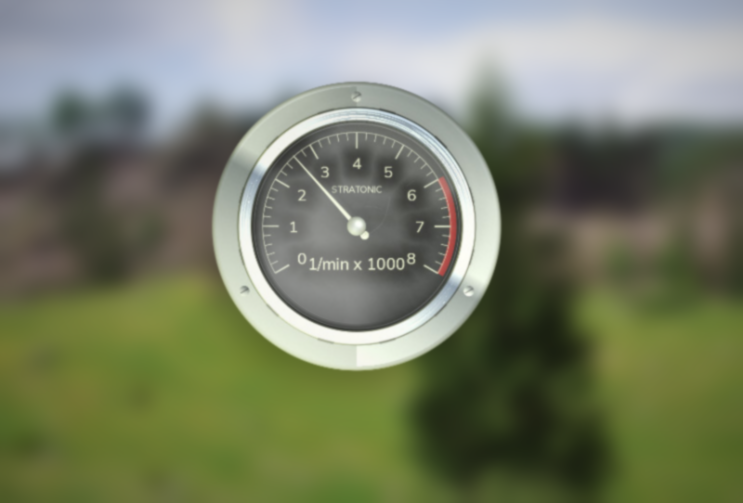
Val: 2600
